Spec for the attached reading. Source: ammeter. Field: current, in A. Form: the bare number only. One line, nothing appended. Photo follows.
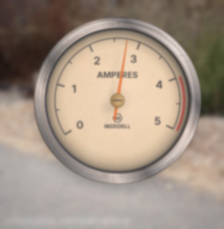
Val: 2.75
